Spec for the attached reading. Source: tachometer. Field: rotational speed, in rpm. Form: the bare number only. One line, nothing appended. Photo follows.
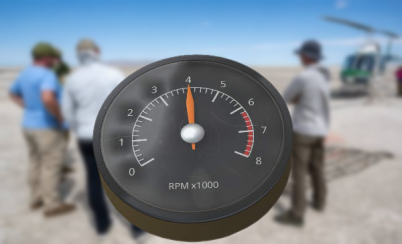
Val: 4000
